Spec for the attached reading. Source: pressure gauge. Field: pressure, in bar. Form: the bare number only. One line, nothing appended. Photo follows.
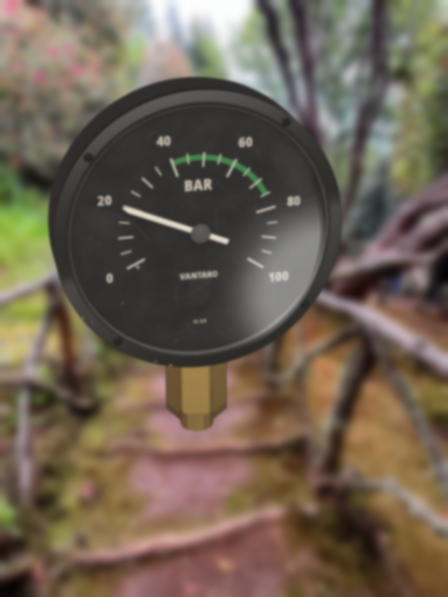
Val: 20
